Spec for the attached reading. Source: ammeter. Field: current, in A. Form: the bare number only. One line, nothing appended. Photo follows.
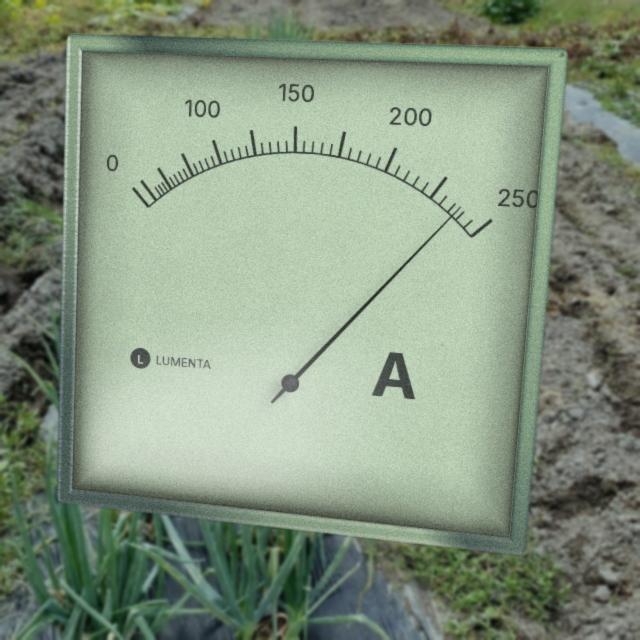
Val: 237.5
